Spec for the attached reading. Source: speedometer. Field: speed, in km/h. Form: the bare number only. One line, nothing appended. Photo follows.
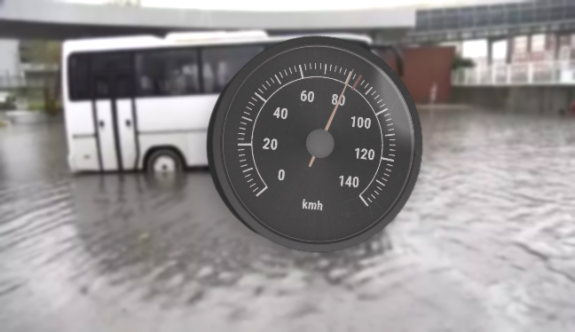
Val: 80
